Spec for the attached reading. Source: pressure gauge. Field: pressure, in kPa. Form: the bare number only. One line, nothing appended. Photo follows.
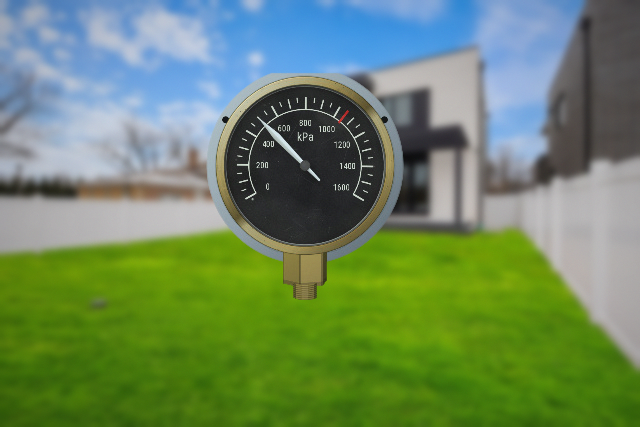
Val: 500
